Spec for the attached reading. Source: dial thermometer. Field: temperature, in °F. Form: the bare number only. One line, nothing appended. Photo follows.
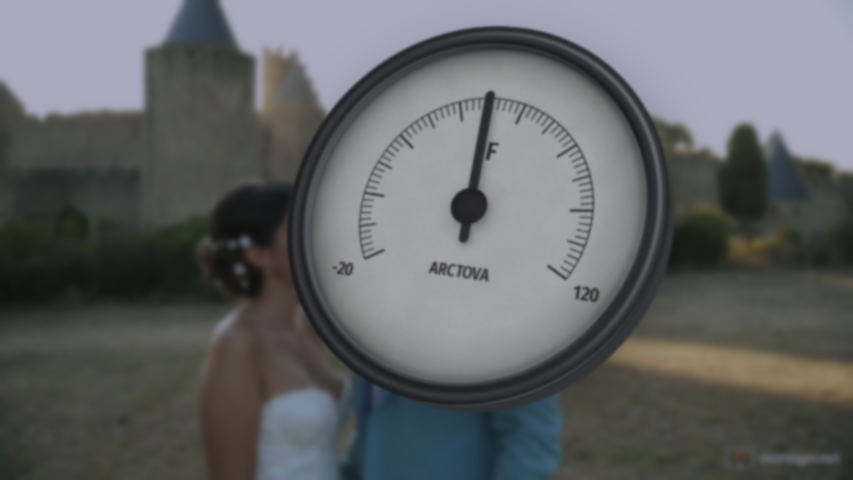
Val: 50
